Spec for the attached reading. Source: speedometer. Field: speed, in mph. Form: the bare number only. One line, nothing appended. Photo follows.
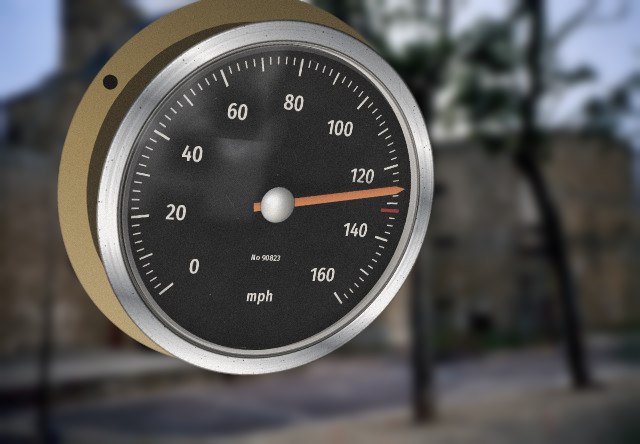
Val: 126
